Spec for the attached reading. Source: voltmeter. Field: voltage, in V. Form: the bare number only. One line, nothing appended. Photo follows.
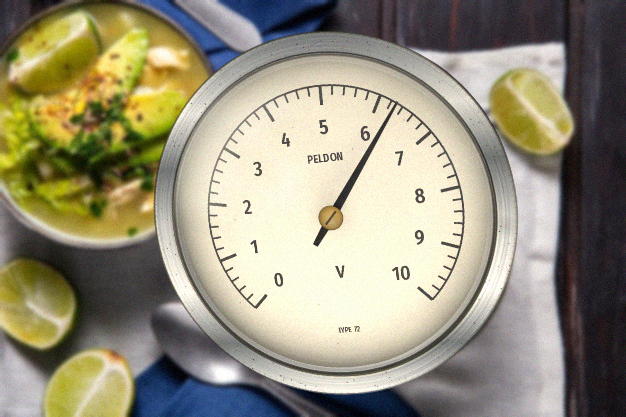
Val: 6.3
